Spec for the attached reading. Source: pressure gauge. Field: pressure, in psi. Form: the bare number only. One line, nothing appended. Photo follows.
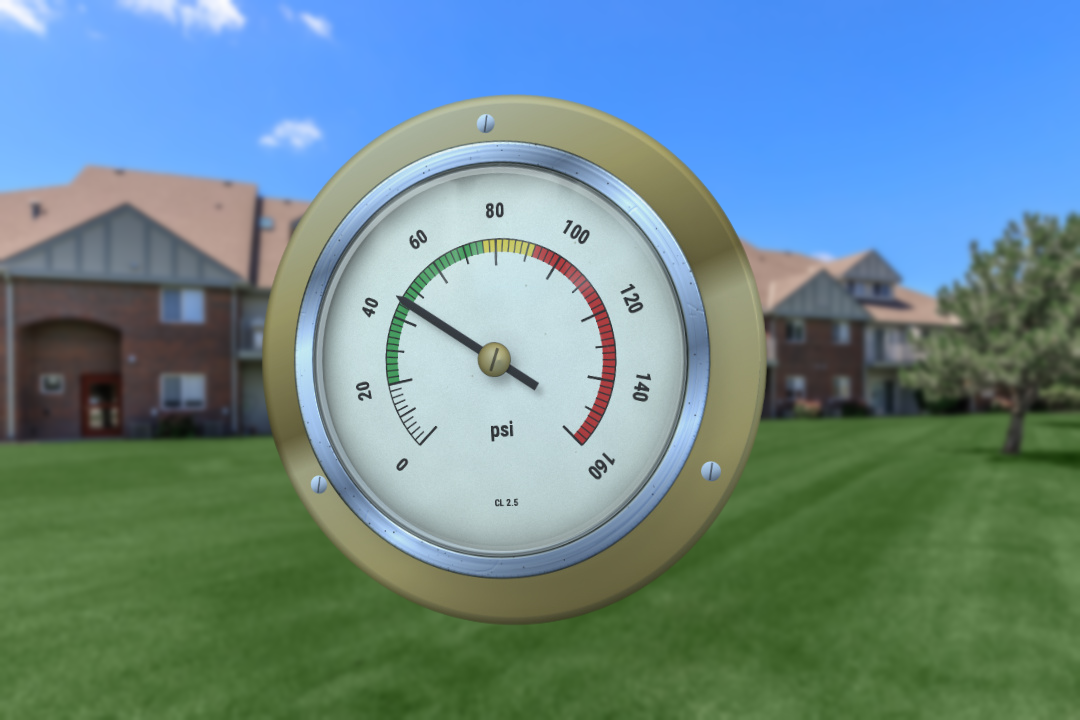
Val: 46
